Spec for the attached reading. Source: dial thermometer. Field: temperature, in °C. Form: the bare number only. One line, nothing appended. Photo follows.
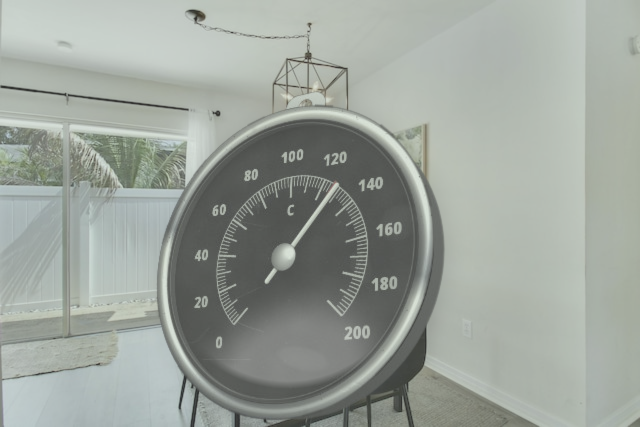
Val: 130
